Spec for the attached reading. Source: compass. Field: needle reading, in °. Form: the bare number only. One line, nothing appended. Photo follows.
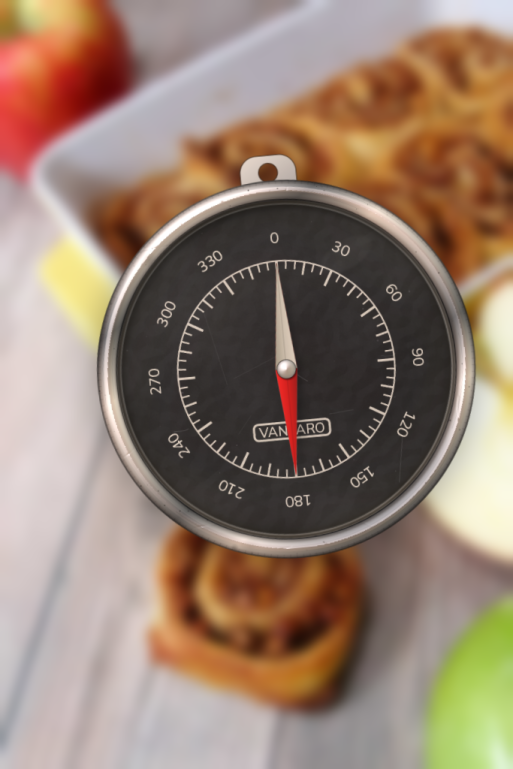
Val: 180
